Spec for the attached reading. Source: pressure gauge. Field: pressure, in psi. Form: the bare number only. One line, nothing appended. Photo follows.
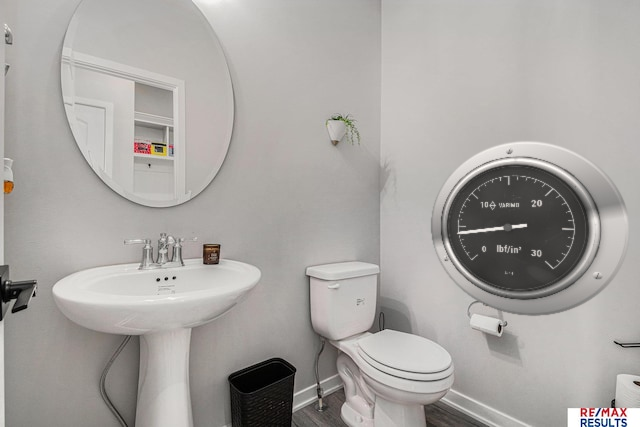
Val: 4
